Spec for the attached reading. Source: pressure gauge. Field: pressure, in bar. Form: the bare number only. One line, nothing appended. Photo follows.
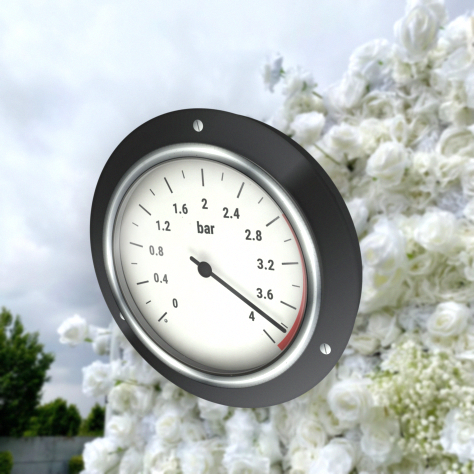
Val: 3.8
